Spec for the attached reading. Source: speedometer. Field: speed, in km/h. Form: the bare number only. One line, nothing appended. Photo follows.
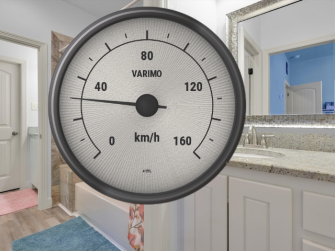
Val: 30
